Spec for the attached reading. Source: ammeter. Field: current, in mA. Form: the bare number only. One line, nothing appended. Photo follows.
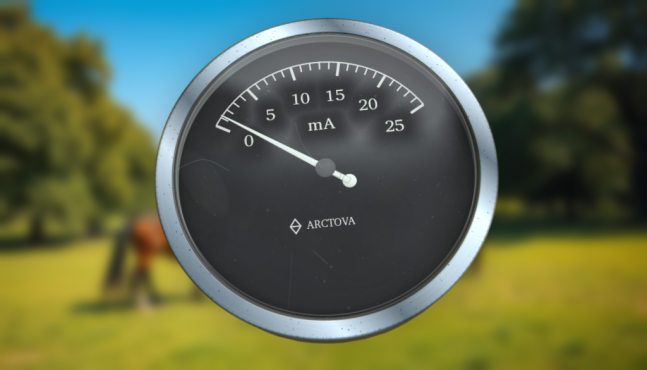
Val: 1
